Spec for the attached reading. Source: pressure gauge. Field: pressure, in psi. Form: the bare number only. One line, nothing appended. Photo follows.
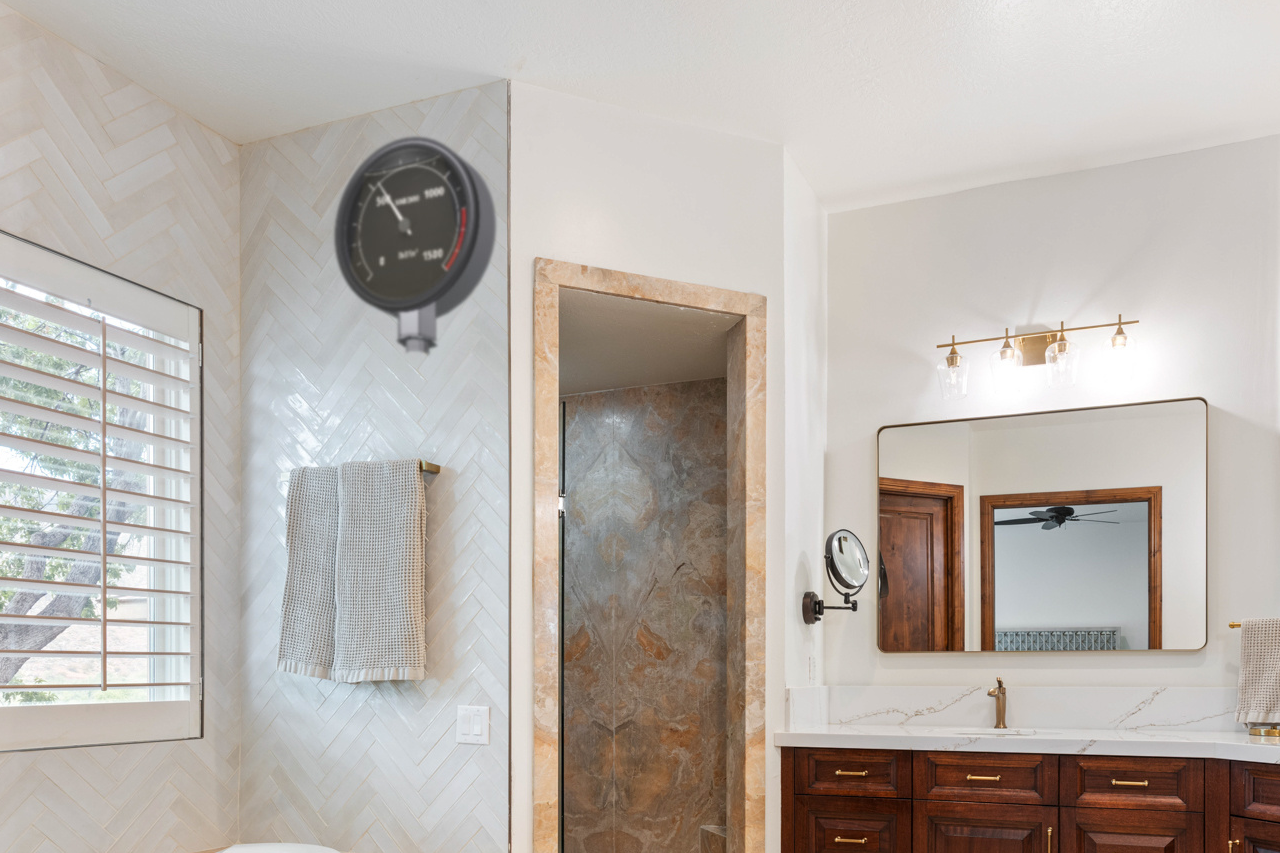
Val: 550
